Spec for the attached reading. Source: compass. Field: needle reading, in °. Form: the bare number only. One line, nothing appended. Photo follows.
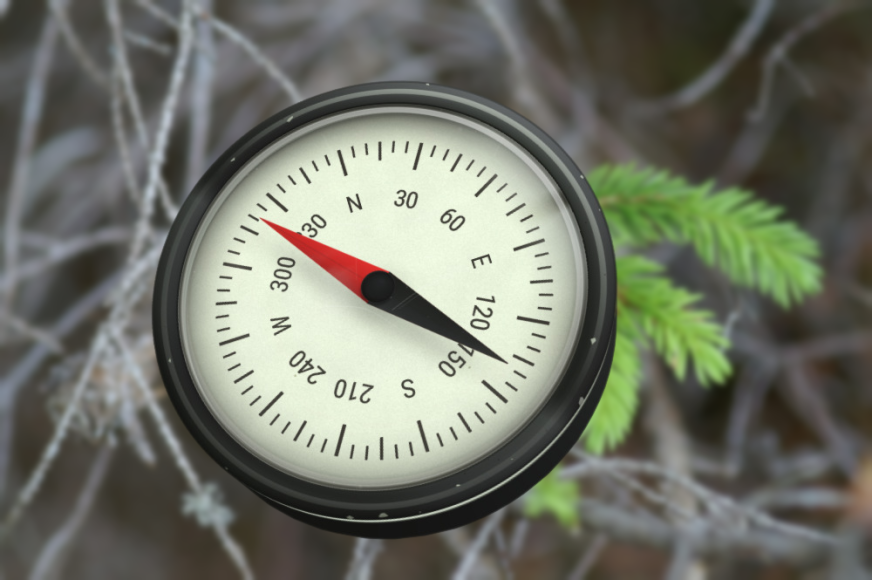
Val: 320
